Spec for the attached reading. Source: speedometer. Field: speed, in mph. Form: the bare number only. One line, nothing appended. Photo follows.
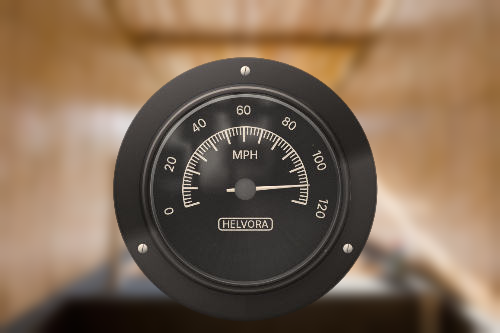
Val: 110
